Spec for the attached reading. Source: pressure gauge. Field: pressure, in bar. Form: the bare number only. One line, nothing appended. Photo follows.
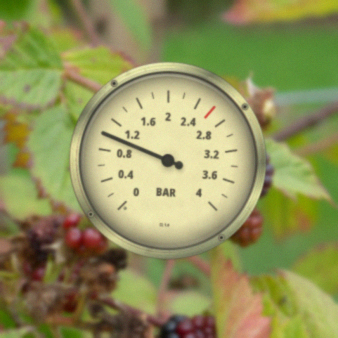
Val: 1
